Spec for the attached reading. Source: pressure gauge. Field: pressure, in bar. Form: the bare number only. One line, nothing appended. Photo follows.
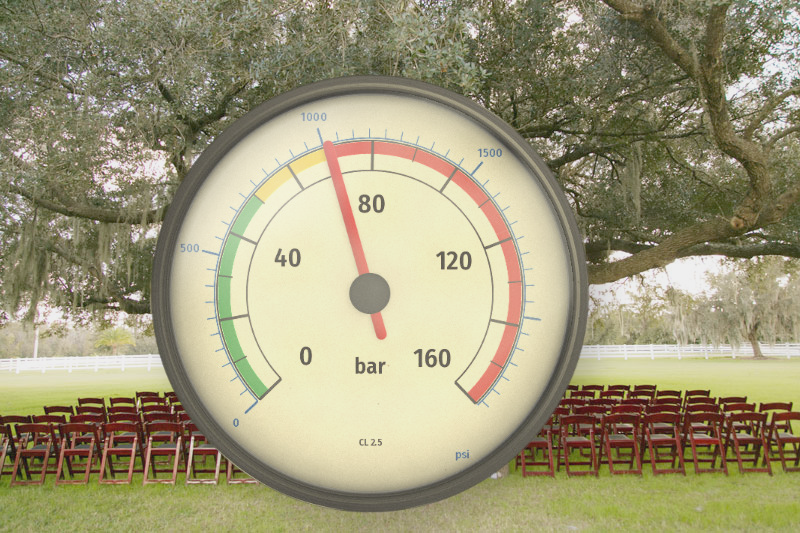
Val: 70
